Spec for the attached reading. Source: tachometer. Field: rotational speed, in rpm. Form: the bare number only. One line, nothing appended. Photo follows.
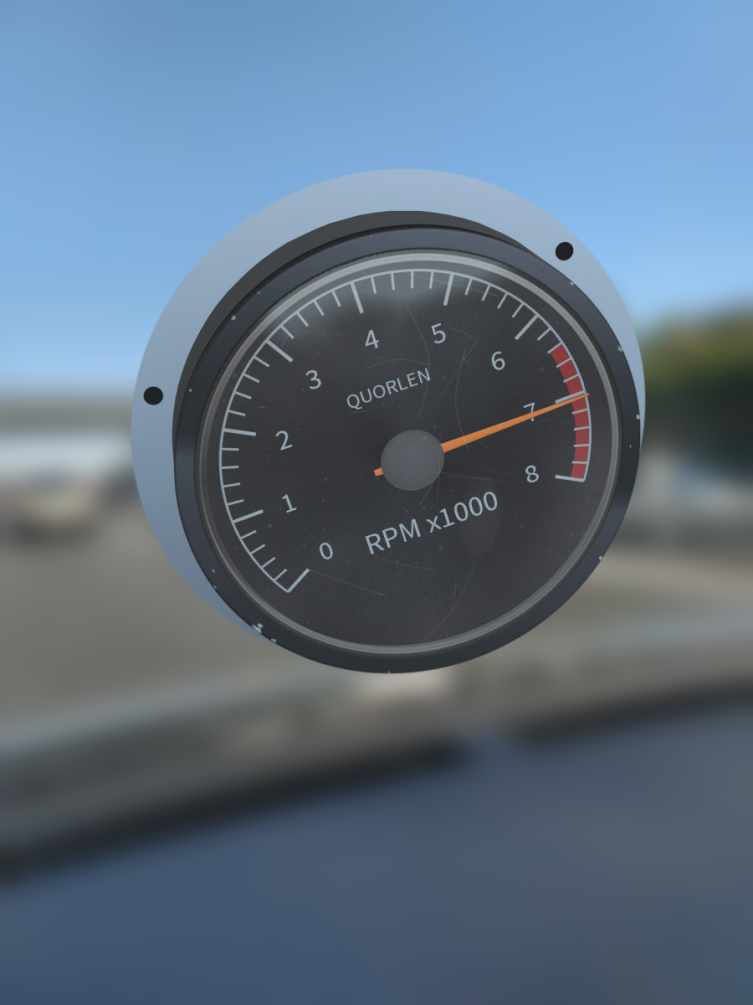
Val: 7000
